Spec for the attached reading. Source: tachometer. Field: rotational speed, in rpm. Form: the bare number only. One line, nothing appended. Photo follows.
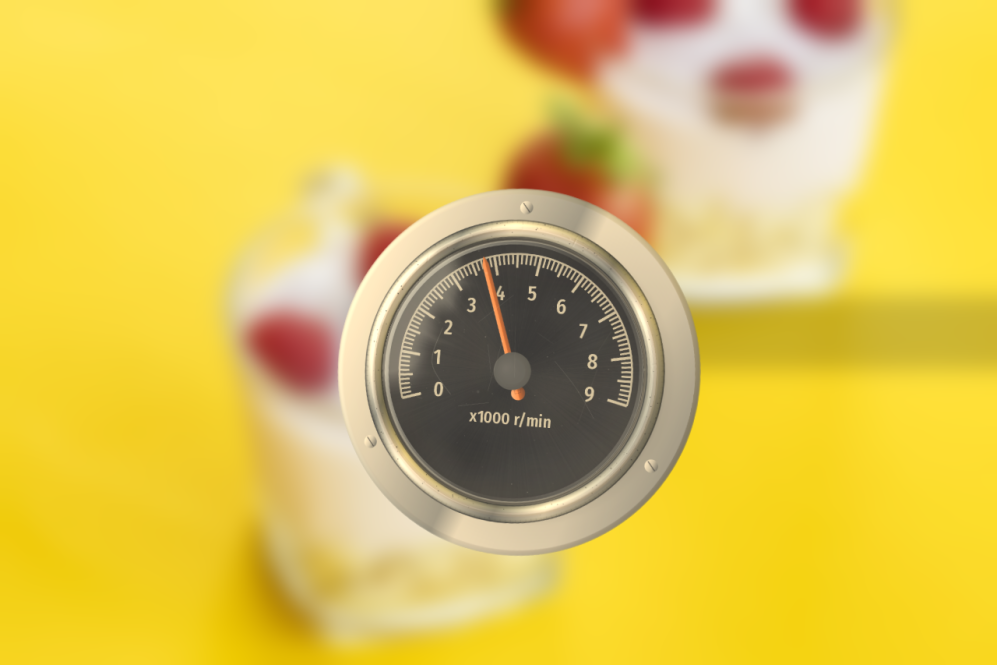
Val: 3800
